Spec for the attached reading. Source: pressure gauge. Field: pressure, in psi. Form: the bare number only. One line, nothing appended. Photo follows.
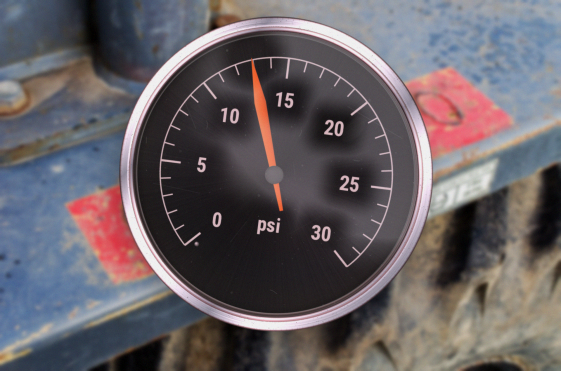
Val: 13
